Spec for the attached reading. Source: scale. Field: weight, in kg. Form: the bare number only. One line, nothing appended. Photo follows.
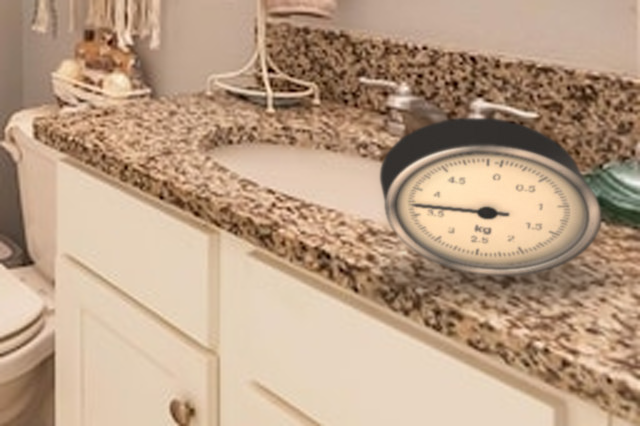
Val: 3.75
